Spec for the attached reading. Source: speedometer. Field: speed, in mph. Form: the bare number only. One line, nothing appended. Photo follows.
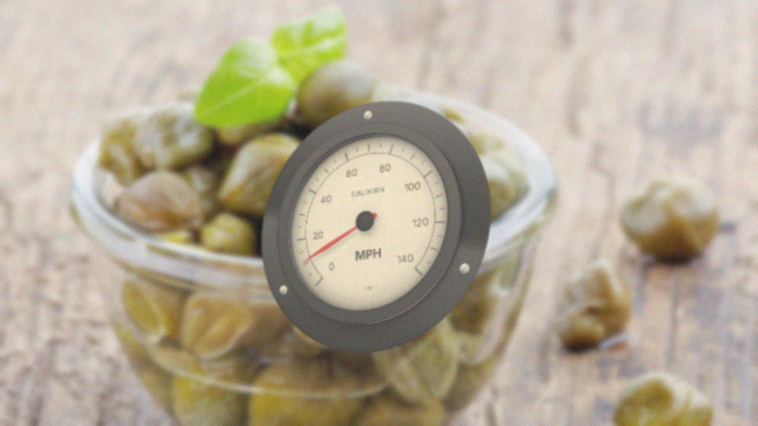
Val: 10
